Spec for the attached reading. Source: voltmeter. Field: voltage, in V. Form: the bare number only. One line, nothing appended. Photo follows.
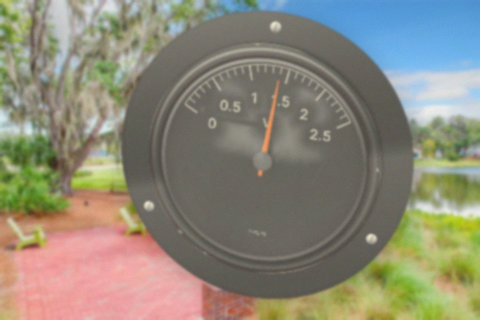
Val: 1.4
